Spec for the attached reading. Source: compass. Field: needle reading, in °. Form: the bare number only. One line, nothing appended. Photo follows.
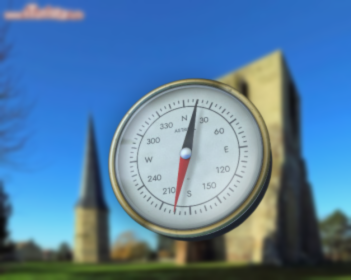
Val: 195
